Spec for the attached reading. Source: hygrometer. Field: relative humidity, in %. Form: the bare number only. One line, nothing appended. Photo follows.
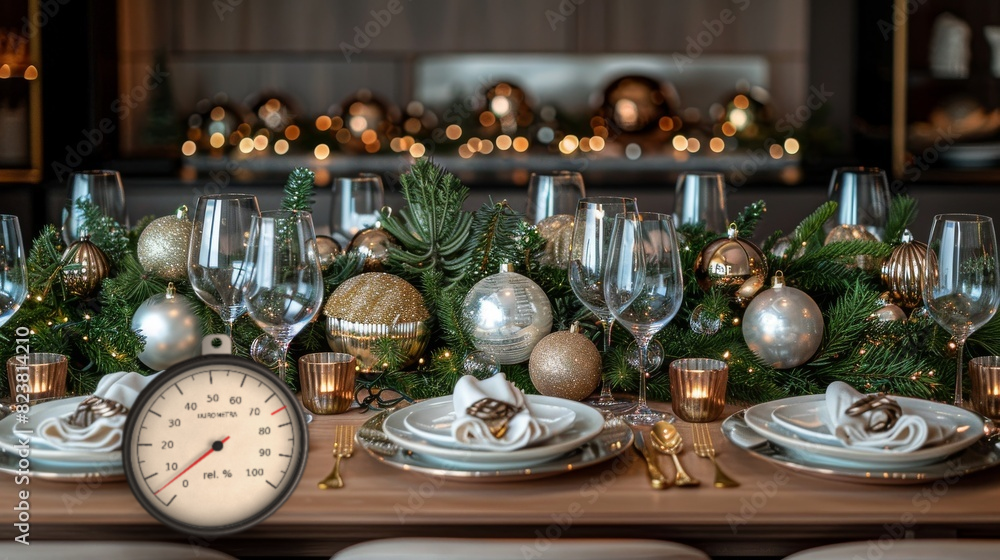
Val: 5
